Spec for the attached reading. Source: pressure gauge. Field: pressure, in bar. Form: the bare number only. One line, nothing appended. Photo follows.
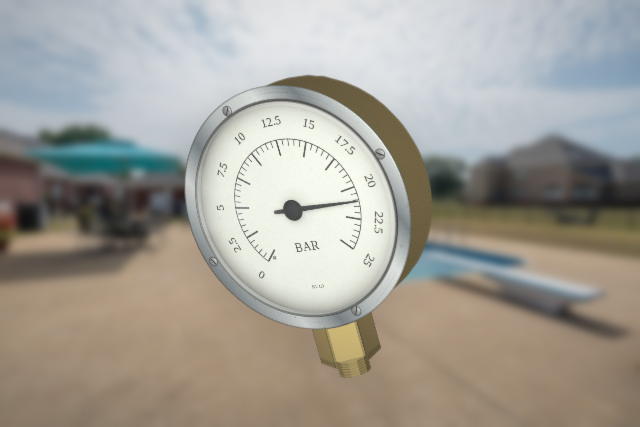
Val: 21
